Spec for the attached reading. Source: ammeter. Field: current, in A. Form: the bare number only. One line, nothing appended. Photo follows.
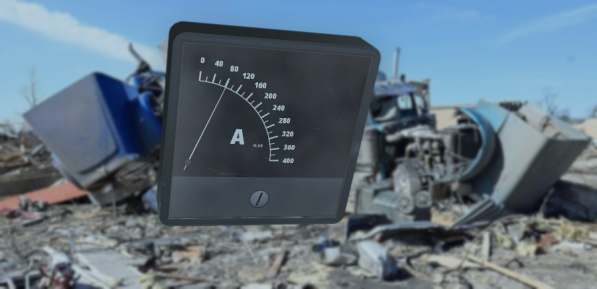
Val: 80
